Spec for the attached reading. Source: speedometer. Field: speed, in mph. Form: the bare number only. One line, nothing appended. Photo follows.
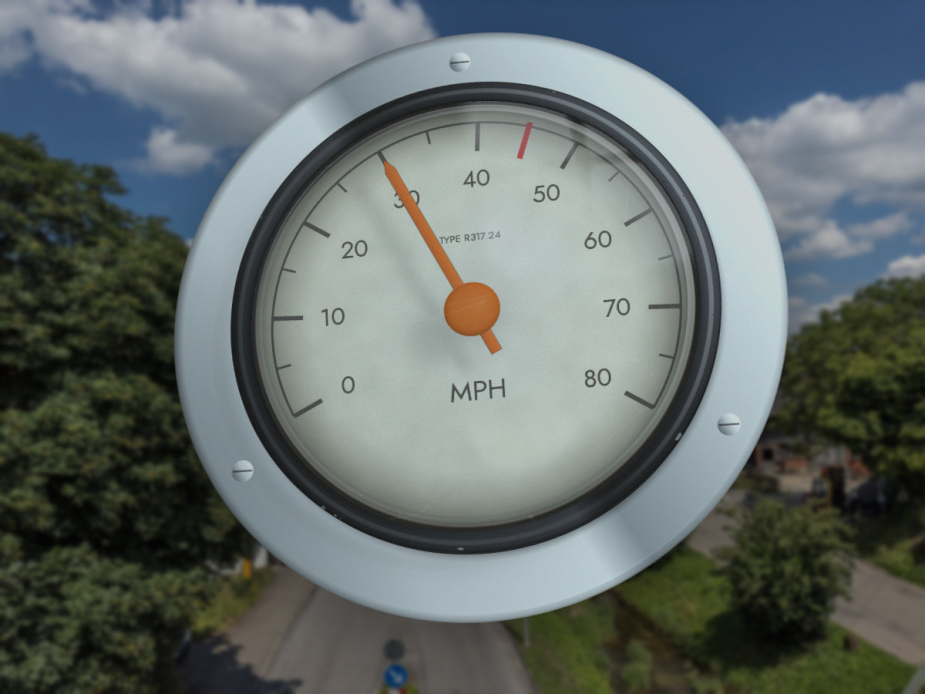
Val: 30
